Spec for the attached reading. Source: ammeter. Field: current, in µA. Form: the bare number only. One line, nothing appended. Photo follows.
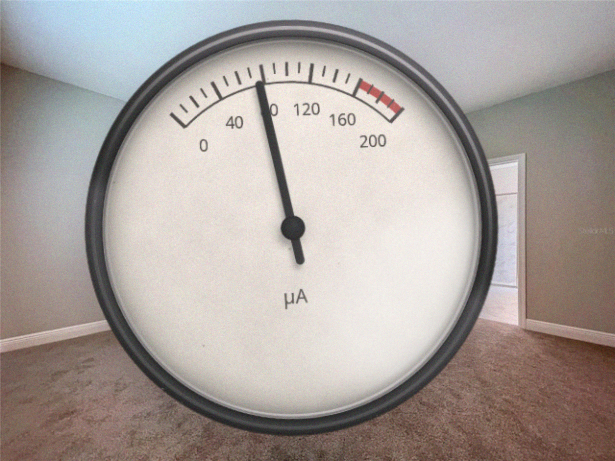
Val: 75
